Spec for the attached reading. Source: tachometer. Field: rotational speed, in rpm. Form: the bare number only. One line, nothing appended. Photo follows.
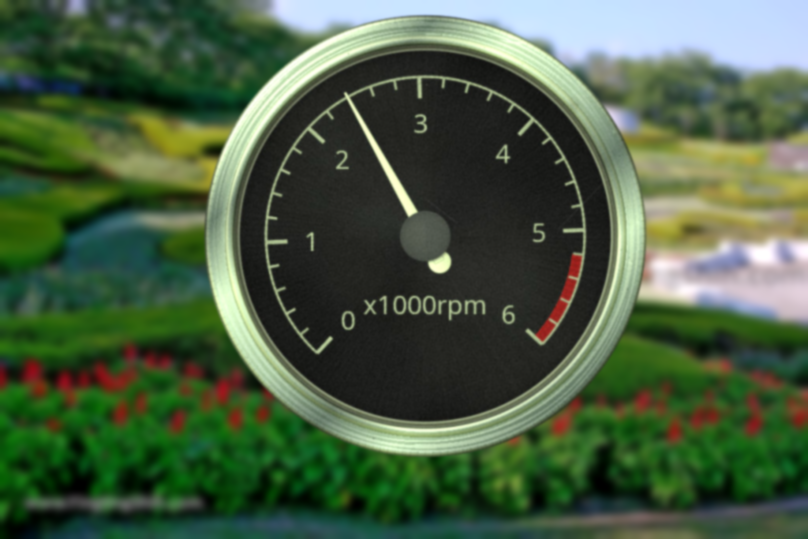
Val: 2400
